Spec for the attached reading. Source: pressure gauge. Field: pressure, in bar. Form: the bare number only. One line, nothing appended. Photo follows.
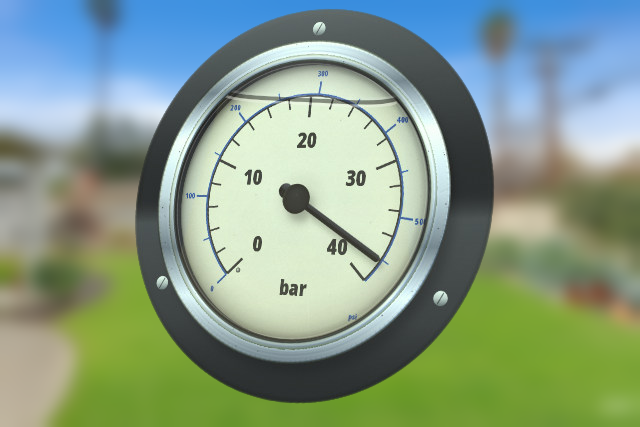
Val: 38
